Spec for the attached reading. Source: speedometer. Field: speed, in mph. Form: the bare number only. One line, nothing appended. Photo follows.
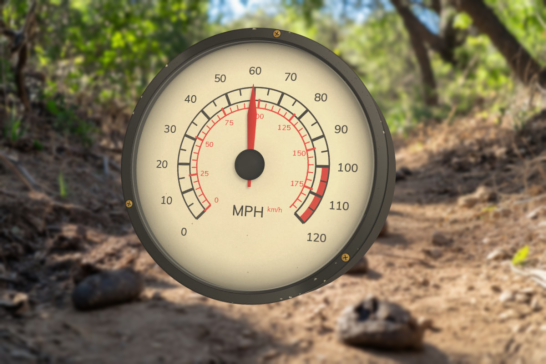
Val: 60
